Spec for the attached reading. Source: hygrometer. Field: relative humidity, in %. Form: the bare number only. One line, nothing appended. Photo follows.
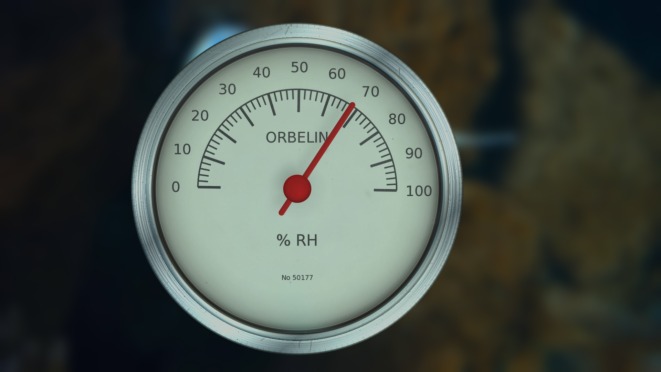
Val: 68
